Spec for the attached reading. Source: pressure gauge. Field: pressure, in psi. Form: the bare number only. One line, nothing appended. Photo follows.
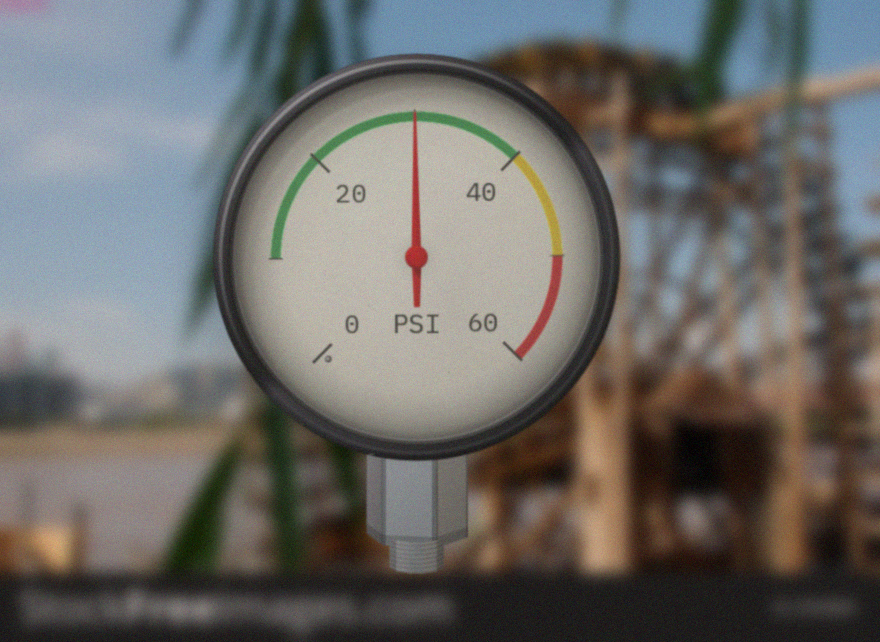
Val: 30
